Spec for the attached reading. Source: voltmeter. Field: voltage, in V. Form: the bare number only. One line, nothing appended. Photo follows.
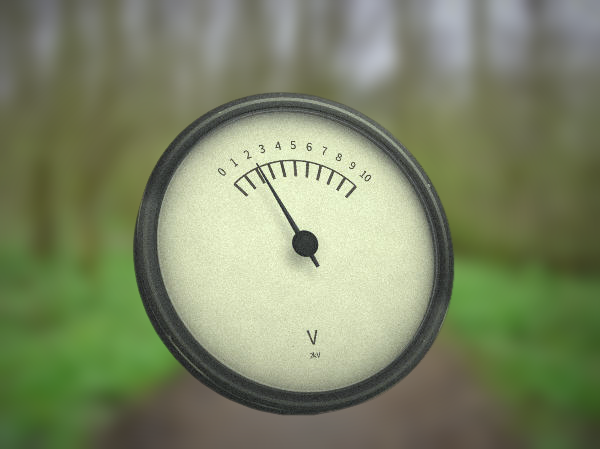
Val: 2
